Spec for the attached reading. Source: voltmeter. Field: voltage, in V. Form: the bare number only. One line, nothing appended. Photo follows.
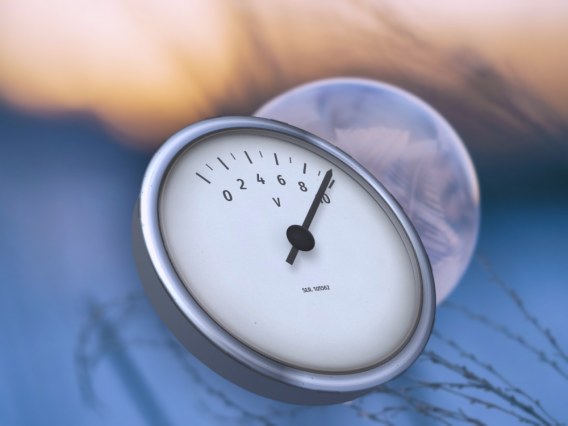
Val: 9.5
